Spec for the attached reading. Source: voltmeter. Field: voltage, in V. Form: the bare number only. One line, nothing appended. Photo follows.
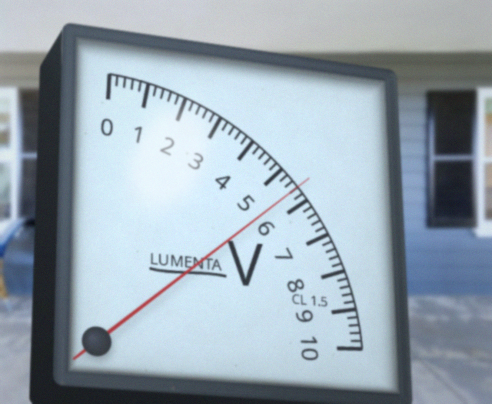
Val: 5.6
